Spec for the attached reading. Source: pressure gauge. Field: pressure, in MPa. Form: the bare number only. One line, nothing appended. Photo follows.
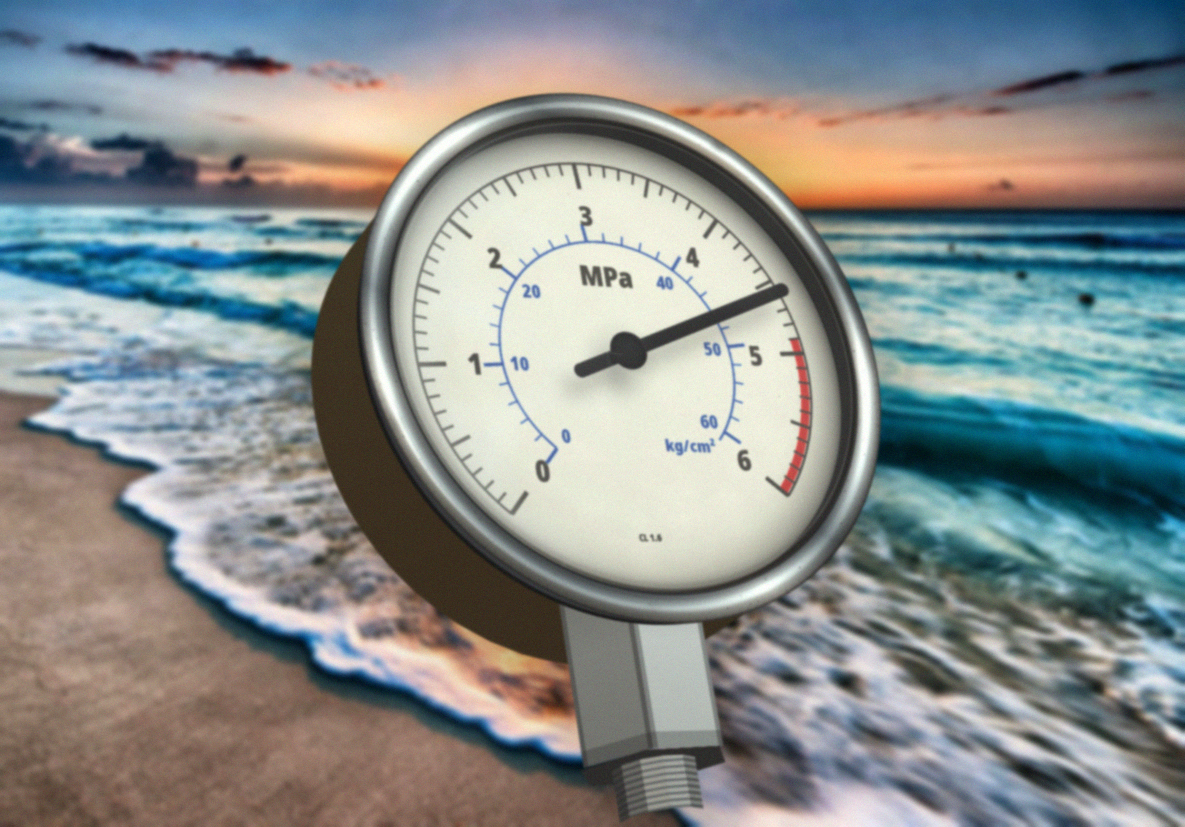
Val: 4.6
